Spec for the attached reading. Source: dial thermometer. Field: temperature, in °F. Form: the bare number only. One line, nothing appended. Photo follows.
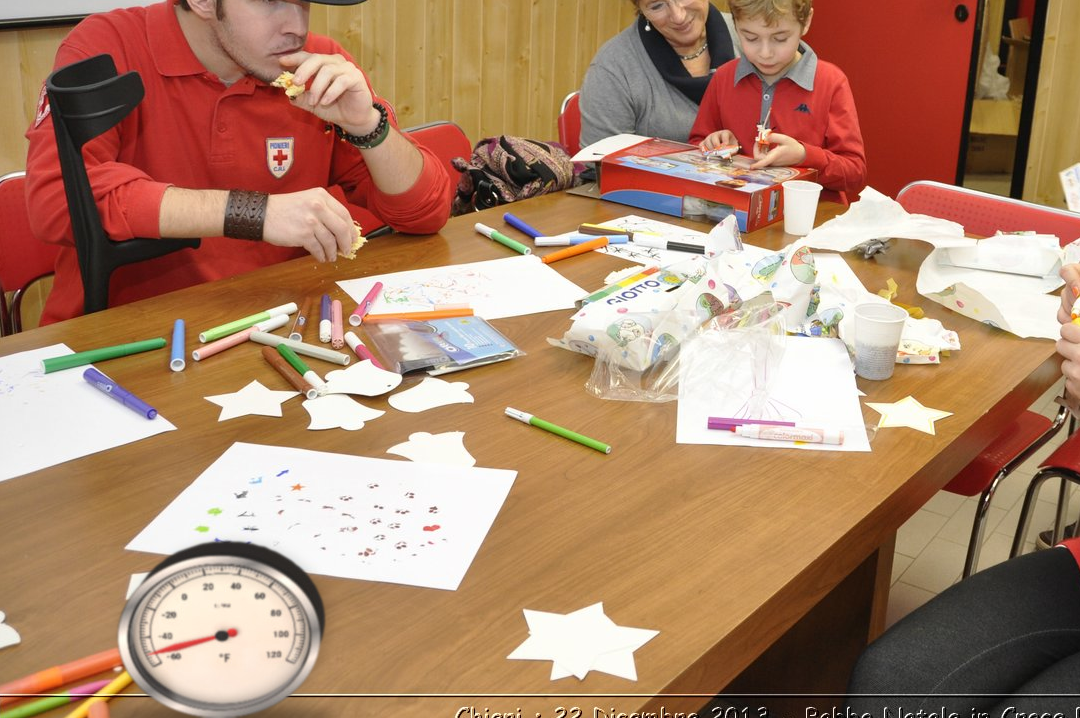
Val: -50
